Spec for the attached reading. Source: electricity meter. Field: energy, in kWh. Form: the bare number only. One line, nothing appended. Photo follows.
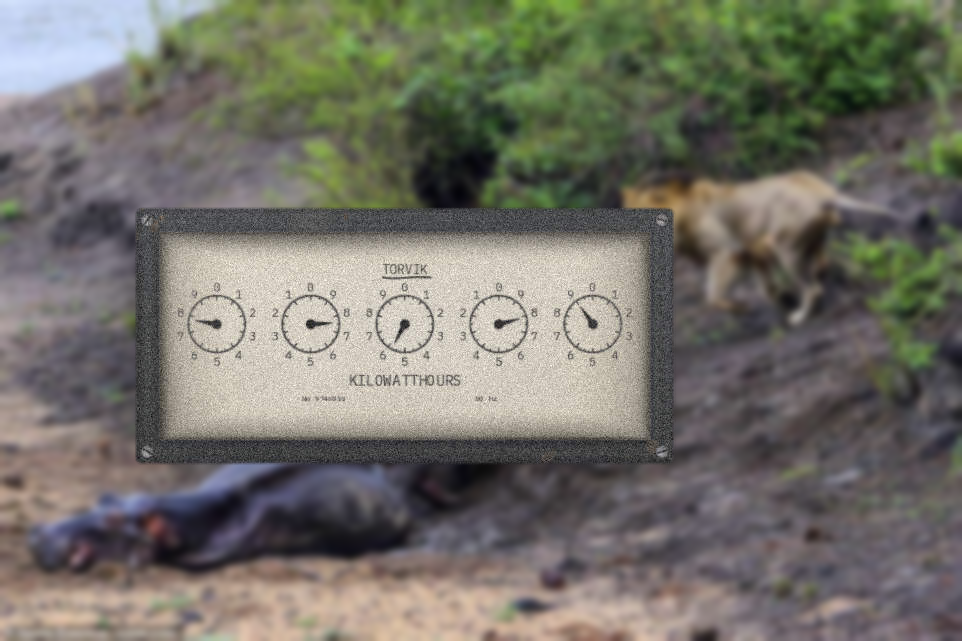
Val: 77579
